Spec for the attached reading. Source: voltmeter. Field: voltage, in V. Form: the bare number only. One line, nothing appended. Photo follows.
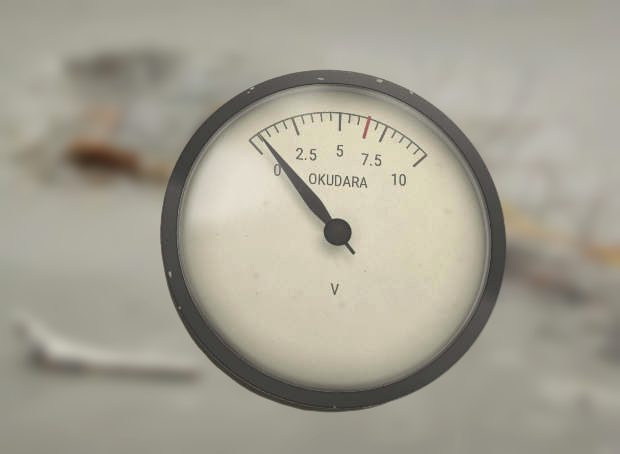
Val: 0.5
